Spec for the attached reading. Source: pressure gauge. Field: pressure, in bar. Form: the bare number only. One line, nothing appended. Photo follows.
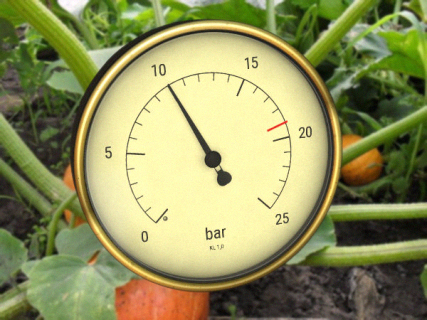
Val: 10
